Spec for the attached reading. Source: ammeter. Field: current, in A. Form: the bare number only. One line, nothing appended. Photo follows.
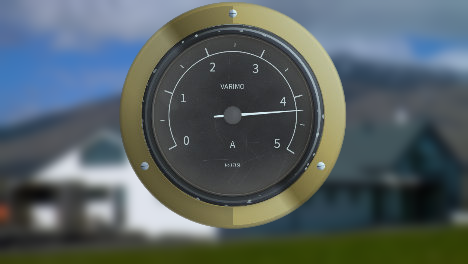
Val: 4.25
